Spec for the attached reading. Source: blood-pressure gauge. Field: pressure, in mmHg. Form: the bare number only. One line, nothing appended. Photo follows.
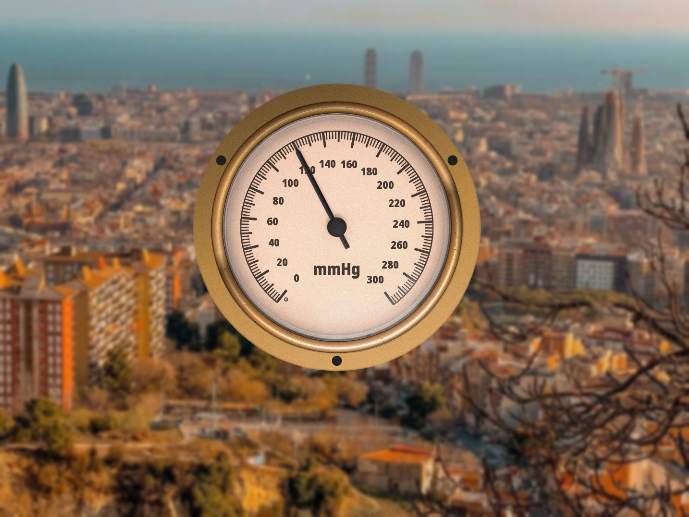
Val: 120
